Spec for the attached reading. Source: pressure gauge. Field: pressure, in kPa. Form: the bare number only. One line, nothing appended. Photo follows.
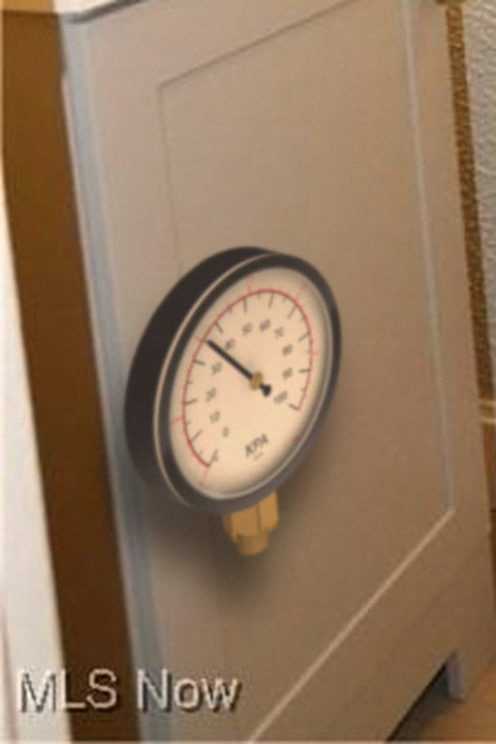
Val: 35
